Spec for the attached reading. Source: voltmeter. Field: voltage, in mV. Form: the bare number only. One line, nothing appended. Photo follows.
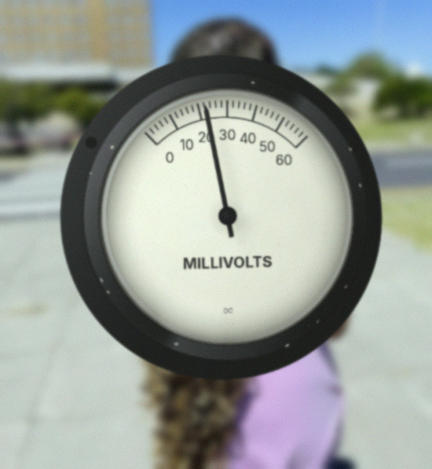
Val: 22
